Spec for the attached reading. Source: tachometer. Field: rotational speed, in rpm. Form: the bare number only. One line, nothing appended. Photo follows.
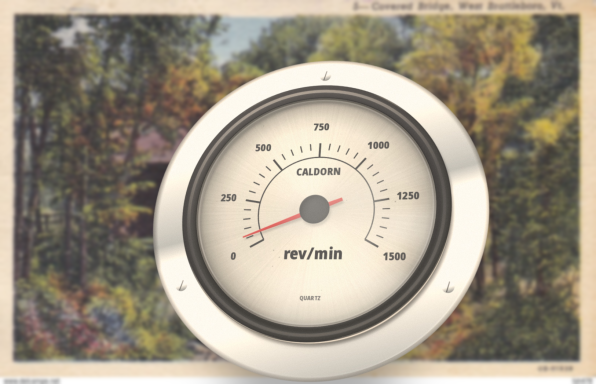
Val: 50
